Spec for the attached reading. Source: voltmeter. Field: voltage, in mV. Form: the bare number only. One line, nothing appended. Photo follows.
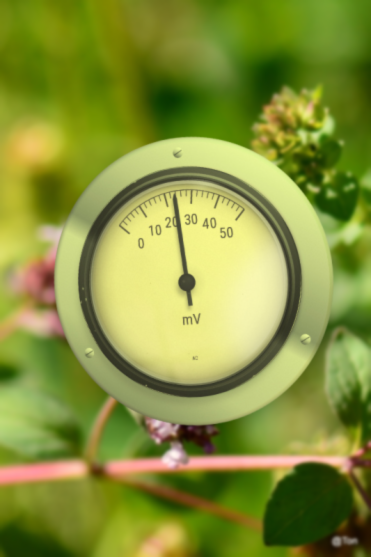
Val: 24
